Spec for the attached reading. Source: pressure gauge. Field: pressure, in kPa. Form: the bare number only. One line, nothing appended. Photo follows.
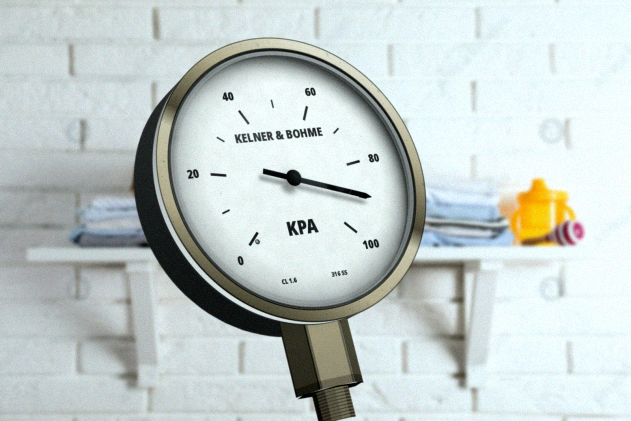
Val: 90
